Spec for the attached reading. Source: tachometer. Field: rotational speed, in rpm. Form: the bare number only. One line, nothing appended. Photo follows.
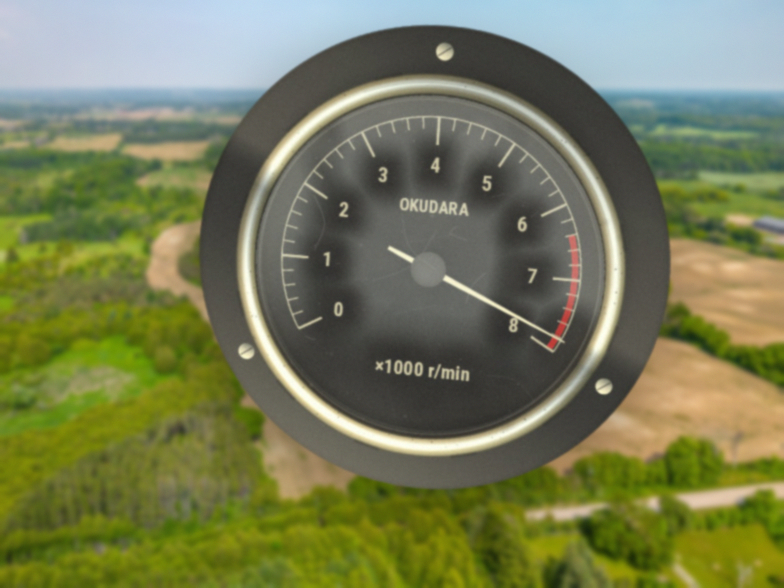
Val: 7800
